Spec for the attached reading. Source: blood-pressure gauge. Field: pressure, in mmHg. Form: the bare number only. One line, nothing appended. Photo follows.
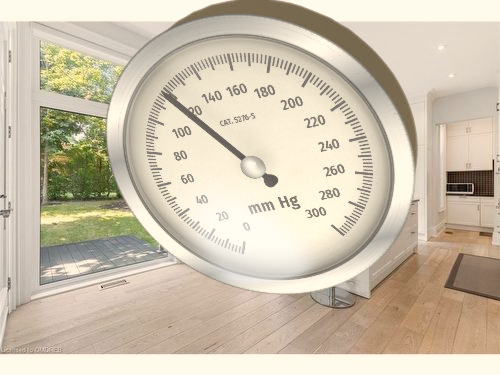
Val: 120
